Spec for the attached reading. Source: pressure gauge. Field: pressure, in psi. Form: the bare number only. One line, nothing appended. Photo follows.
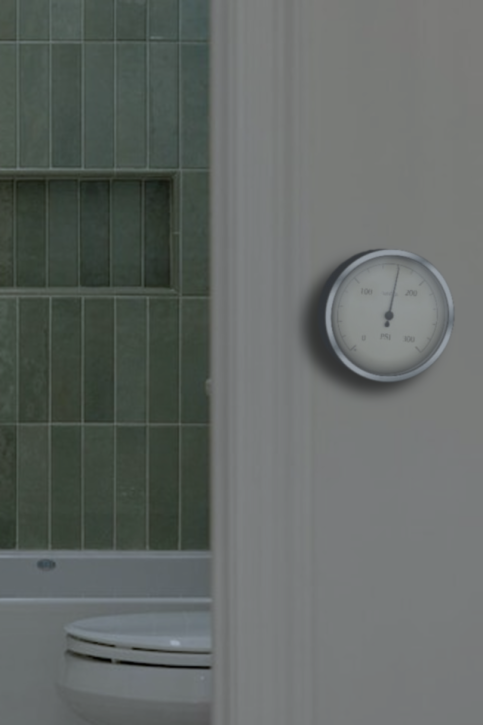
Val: 160
